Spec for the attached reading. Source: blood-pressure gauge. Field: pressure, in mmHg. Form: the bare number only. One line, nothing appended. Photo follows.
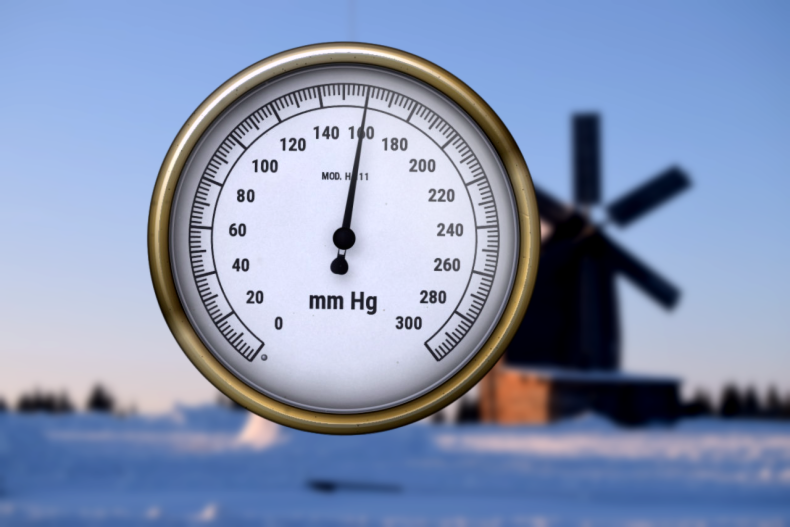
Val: 160
